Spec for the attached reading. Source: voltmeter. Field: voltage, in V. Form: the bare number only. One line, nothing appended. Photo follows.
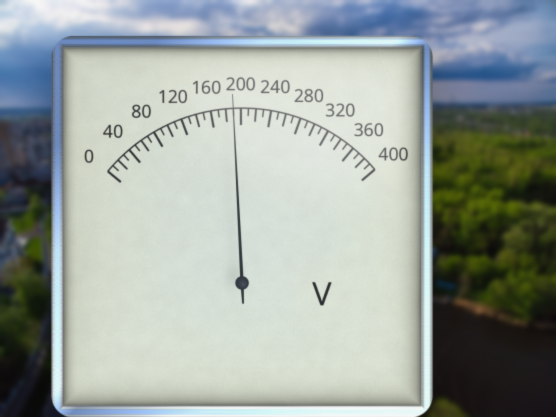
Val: 190
